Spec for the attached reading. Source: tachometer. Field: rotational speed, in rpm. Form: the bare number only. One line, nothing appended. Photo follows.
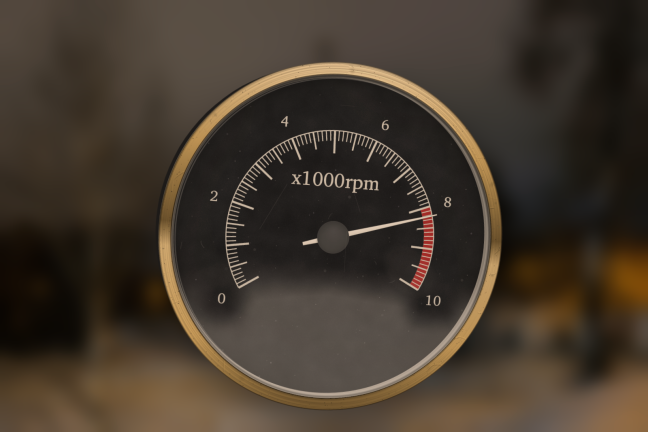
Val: 8200
